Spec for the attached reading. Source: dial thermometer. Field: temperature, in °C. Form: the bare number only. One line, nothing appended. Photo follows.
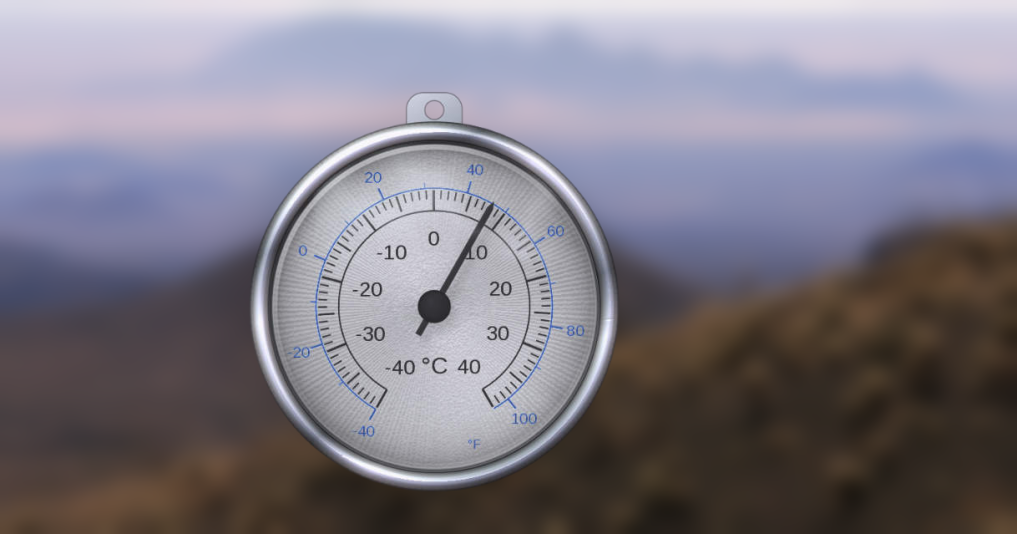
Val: 8
